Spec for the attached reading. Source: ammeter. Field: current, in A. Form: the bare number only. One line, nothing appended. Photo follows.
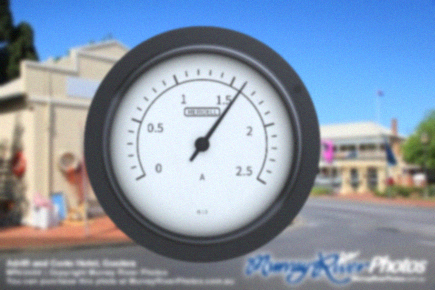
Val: 1.6
